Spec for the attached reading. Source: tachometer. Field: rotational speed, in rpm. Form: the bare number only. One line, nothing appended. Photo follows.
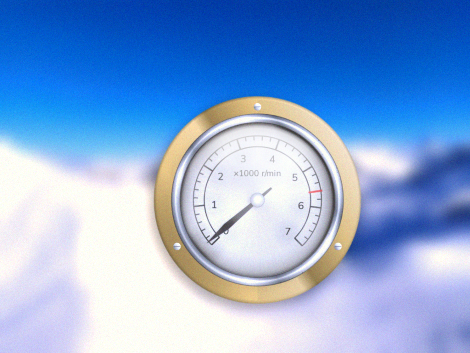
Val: 100
